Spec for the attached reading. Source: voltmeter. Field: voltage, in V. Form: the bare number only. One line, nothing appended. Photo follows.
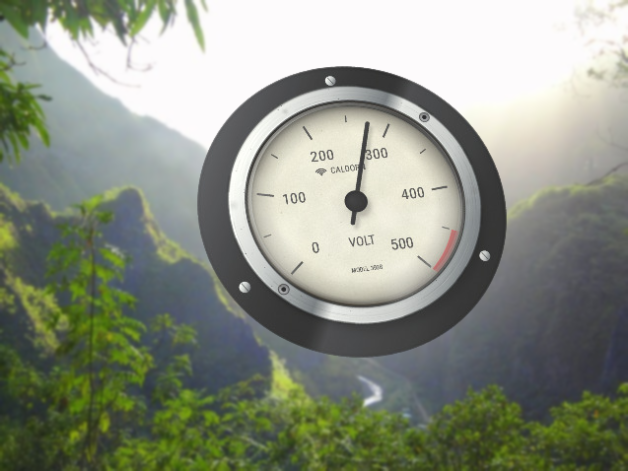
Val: 275
